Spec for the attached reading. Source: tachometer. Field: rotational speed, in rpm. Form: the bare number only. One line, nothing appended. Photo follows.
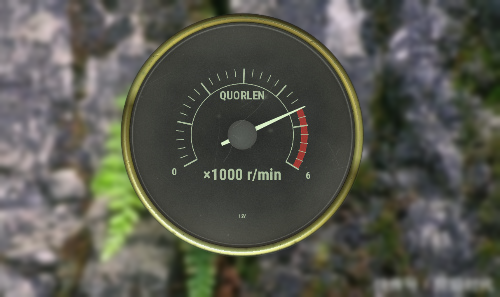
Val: 4600
